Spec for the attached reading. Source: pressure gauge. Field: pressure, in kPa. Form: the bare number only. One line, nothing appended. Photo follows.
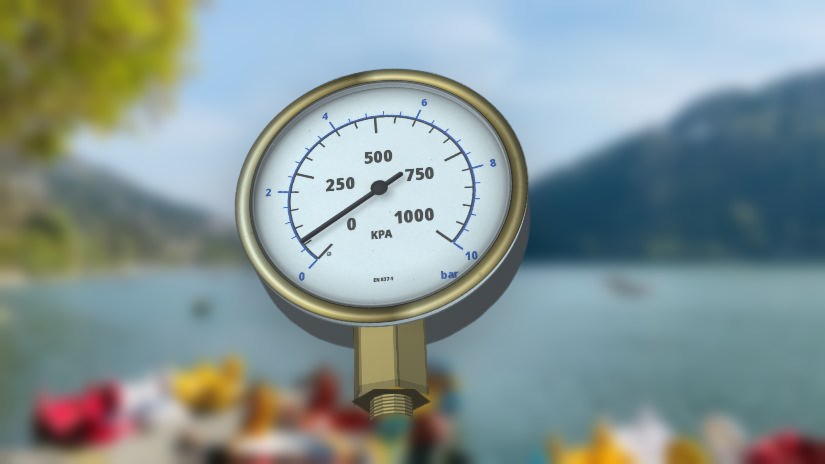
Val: 50
